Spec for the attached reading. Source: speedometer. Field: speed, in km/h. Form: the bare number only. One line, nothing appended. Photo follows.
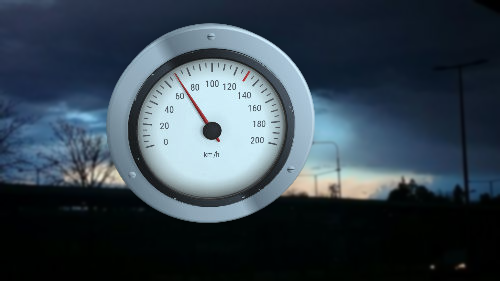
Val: 70
